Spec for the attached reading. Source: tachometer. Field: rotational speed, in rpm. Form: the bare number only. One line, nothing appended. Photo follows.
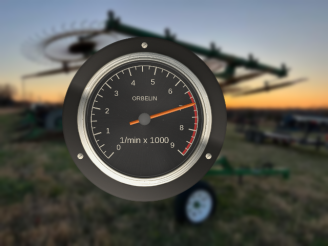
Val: 7000
